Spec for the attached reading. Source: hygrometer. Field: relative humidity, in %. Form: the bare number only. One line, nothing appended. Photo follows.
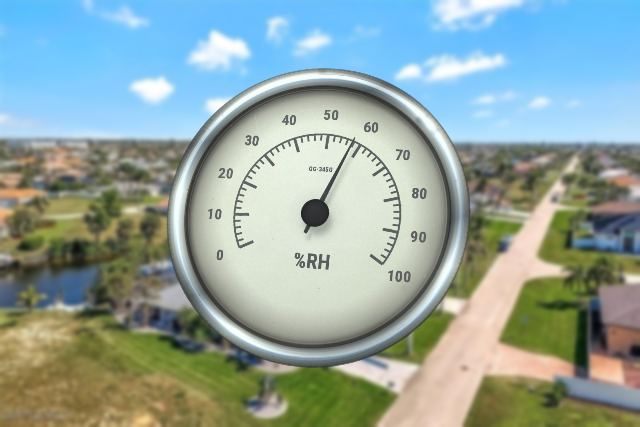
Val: 58
